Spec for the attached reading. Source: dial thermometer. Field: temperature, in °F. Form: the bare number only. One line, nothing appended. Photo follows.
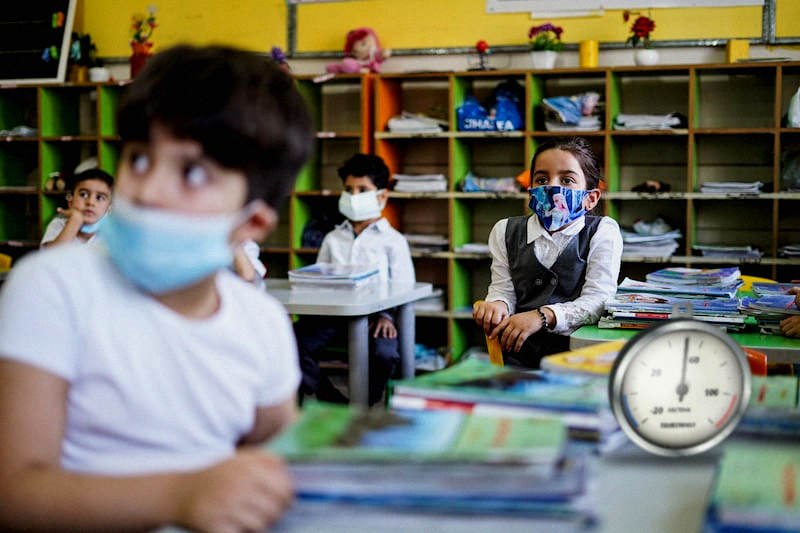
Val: 50
